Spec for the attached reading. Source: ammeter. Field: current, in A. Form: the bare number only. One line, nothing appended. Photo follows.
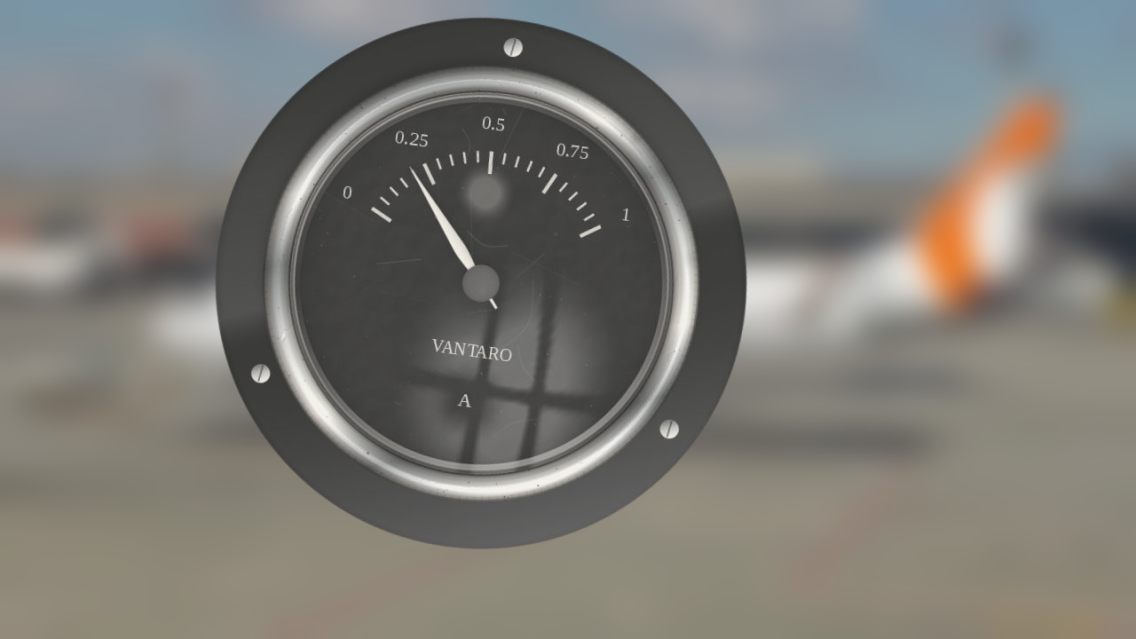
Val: 0.2
